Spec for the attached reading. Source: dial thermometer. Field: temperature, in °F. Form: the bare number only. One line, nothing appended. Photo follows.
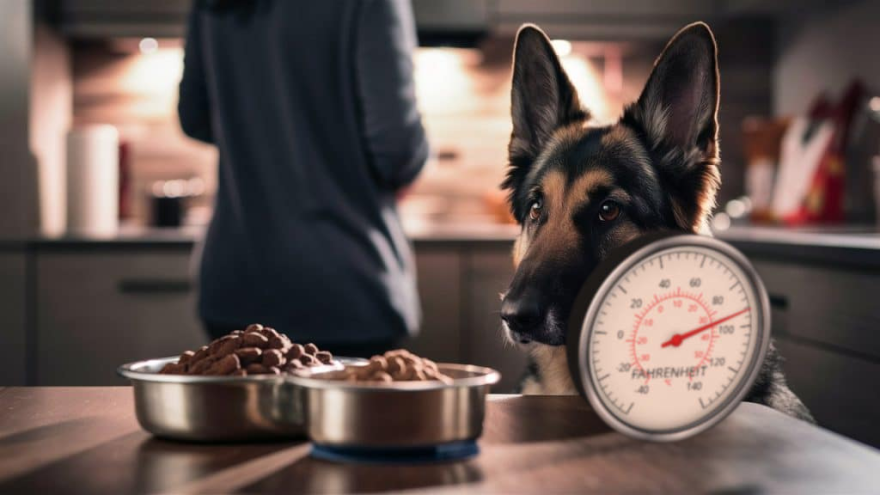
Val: 92
